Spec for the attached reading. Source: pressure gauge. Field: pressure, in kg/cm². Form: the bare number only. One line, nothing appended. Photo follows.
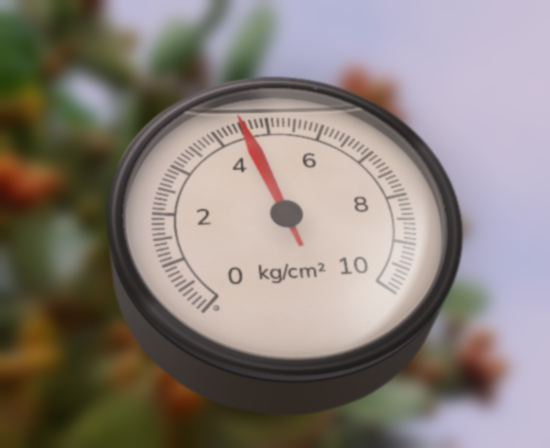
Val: 4.5
